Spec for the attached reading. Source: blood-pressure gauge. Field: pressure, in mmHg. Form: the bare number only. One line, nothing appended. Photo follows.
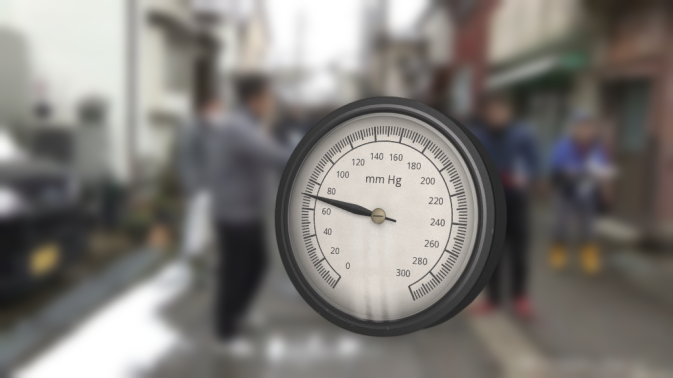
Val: 70
